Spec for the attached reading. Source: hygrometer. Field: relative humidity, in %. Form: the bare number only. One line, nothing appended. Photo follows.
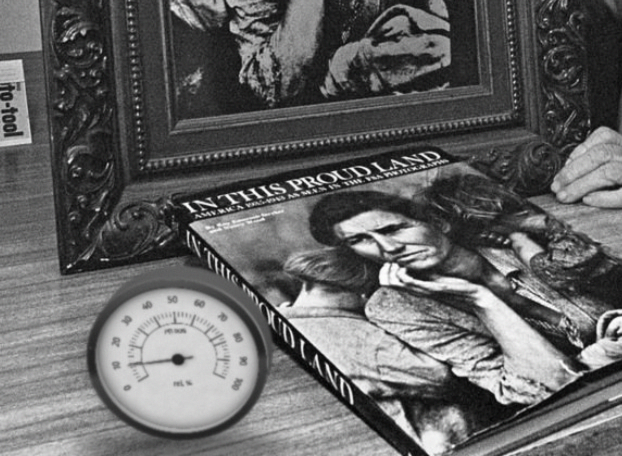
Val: 10
